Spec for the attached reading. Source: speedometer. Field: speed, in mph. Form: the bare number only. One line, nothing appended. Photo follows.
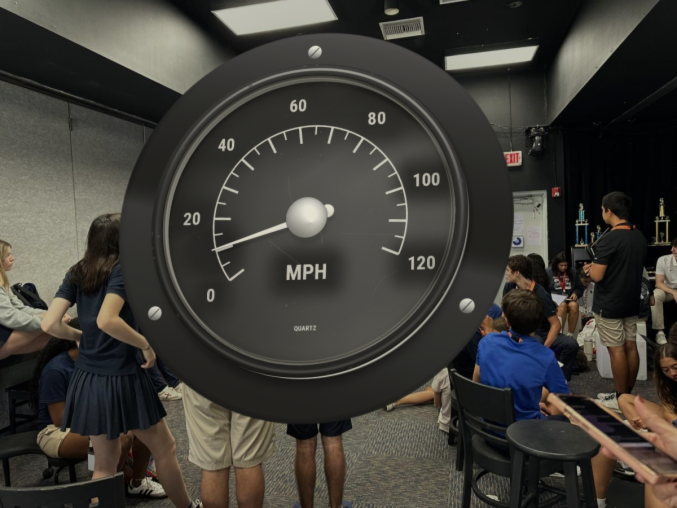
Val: 10
